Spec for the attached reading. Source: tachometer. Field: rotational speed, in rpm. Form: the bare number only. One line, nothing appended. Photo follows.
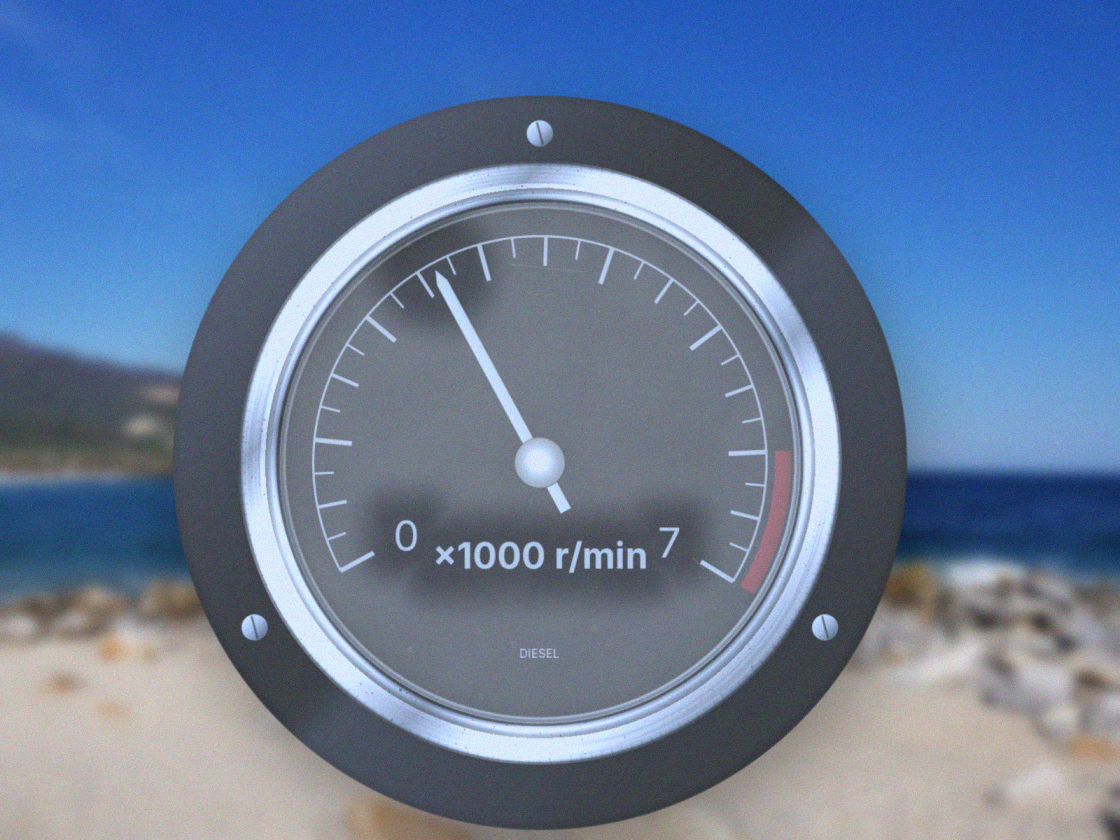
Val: 2625
